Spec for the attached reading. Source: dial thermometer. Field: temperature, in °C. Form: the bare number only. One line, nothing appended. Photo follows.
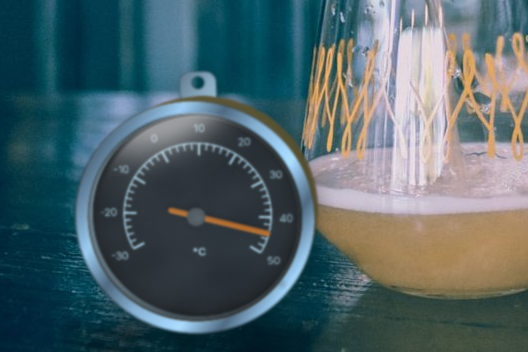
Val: 44
